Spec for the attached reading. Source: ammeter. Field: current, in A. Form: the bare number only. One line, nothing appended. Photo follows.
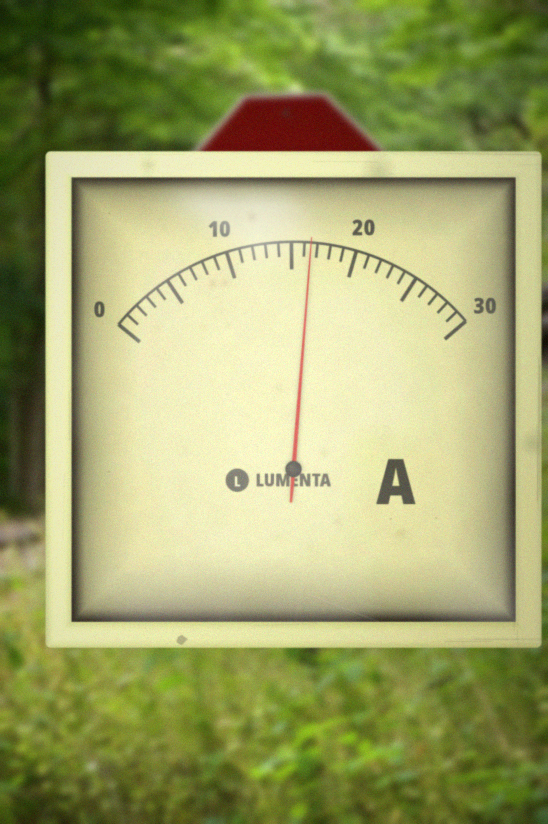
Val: 16.5
